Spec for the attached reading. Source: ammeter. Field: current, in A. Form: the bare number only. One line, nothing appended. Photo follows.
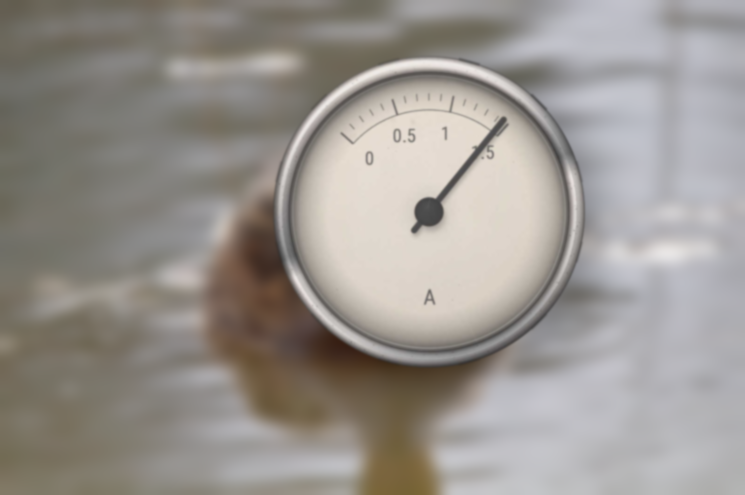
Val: 1.45
